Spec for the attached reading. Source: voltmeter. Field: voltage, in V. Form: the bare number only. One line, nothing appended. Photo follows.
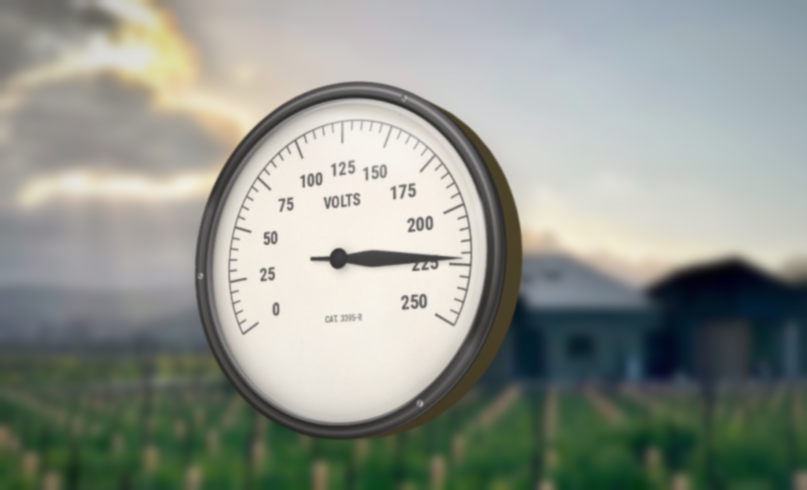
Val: 222.5
